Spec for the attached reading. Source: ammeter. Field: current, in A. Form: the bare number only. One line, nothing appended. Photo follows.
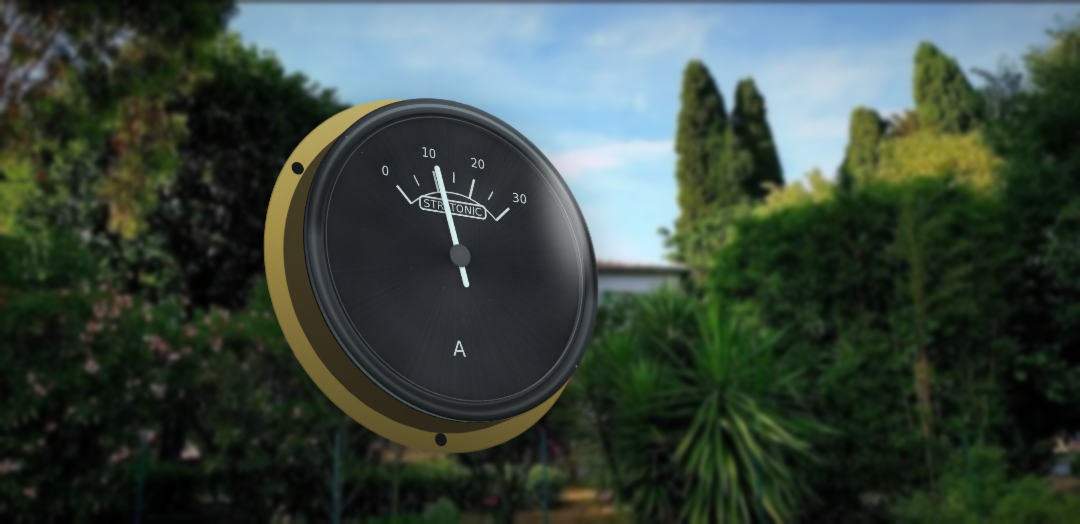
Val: 10
